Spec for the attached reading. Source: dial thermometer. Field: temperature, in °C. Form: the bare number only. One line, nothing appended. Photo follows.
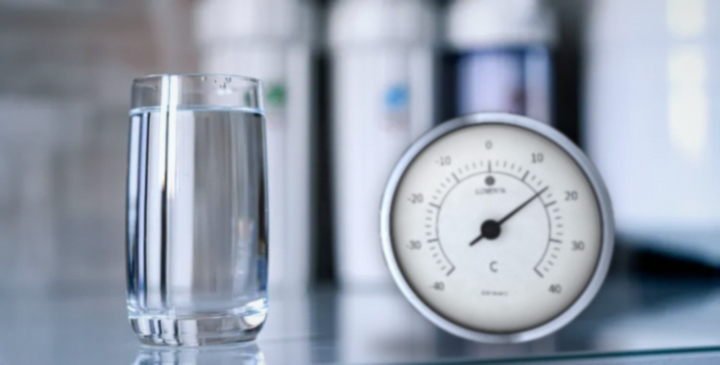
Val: 16
